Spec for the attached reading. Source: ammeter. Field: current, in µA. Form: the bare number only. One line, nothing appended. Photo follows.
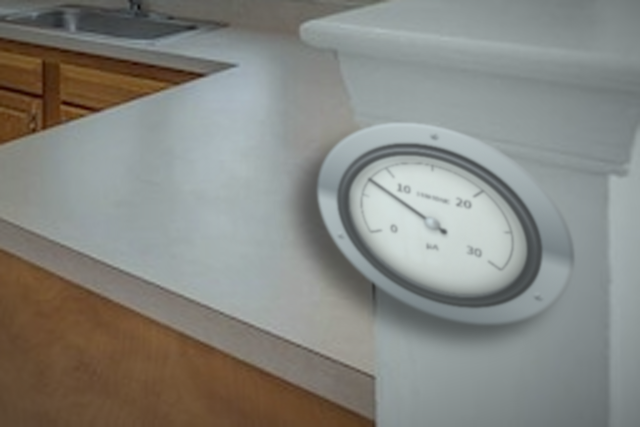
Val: 7.5
